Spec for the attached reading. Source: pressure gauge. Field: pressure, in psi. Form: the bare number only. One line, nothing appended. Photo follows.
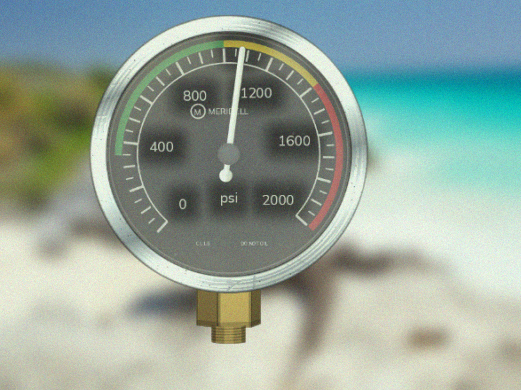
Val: 1075
